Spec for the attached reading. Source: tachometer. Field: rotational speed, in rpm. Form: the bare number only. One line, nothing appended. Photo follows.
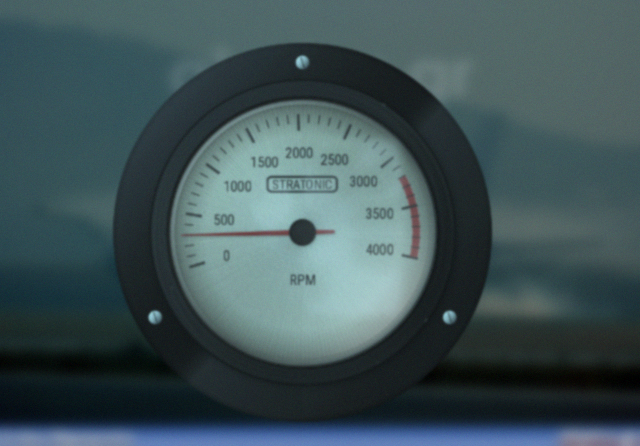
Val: 300
